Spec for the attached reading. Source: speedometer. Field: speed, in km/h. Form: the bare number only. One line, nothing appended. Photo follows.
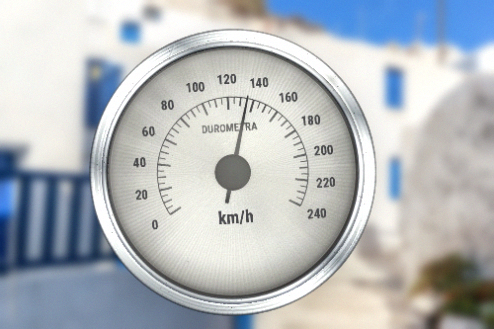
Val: 135
